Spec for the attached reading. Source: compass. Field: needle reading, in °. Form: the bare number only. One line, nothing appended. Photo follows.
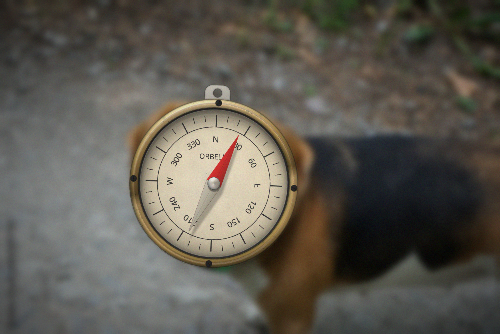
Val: 25
